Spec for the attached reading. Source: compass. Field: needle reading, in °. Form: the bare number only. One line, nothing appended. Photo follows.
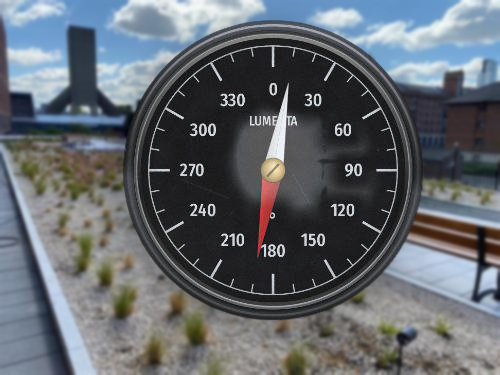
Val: 190
